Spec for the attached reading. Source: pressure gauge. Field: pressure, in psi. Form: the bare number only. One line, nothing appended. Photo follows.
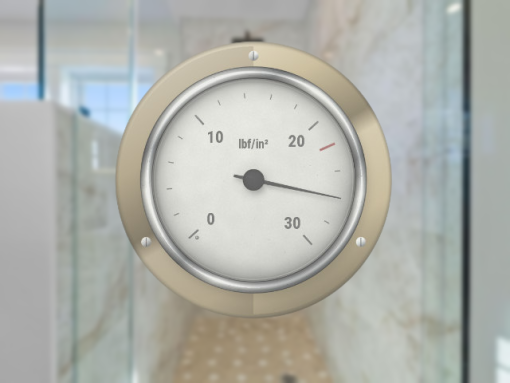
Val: 26
